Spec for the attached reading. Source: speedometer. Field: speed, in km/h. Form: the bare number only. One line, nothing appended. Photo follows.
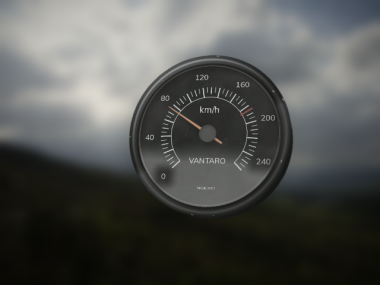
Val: 75
